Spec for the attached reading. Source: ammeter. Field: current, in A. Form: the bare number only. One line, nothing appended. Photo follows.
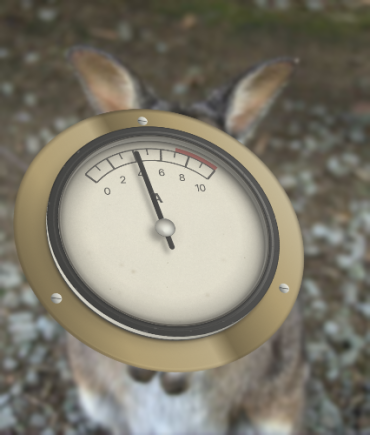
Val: 4
